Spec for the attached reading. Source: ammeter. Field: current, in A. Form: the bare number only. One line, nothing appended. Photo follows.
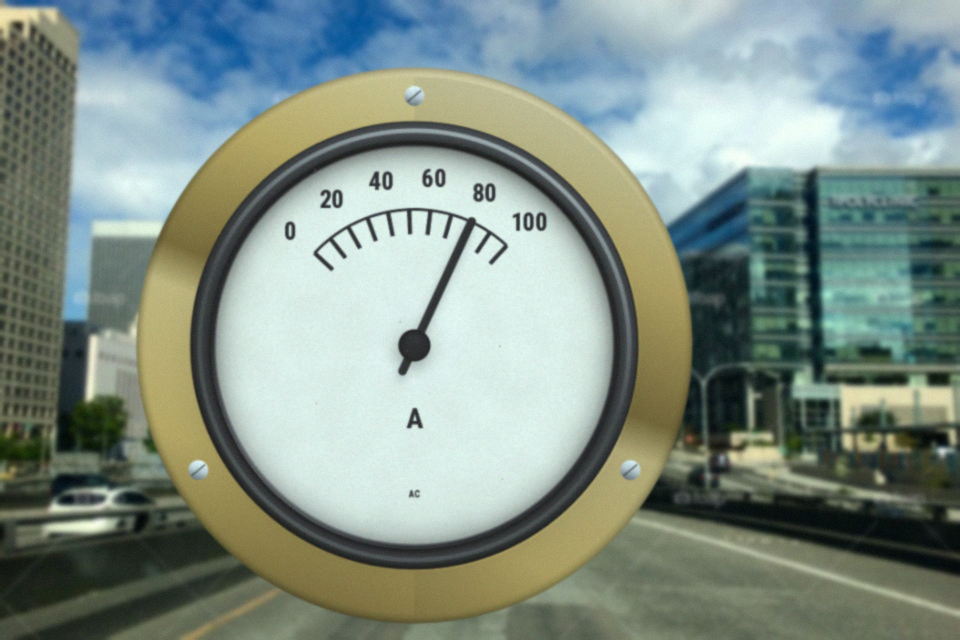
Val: 80
